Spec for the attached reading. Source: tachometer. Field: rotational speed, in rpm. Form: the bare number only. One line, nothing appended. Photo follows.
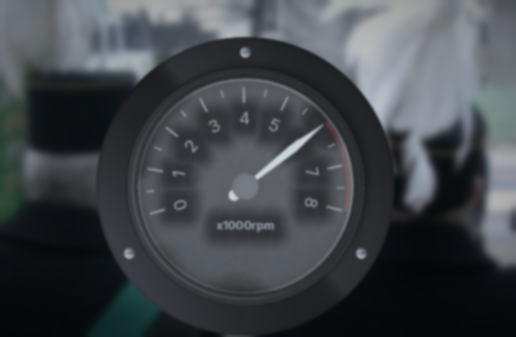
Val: 6000
